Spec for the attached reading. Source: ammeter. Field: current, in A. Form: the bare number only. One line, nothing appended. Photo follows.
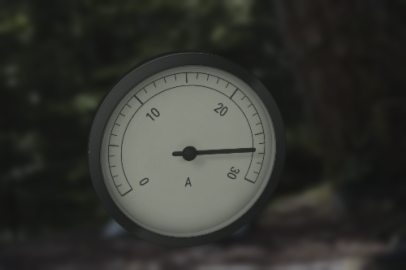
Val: 26.5
